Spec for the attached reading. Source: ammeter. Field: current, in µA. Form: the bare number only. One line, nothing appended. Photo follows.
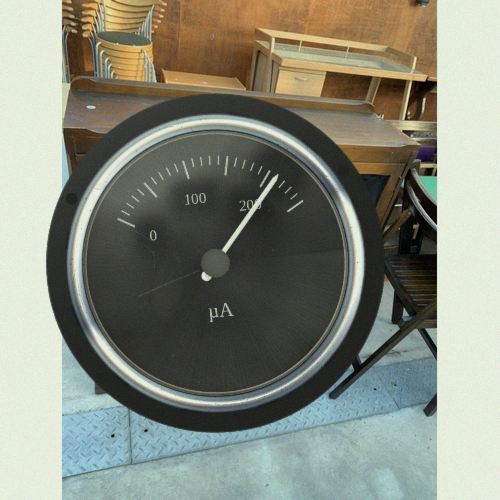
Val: 210
